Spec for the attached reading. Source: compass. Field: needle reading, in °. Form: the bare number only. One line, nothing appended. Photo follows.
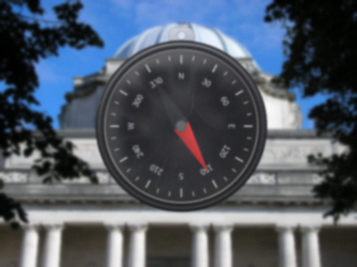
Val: 150
